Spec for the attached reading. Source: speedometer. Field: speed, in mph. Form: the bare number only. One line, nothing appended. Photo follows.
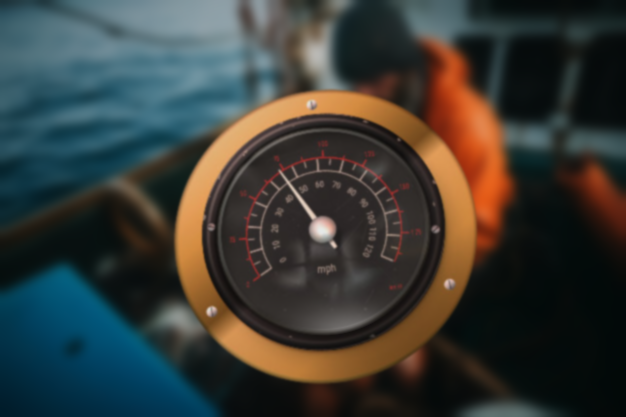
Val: 45
